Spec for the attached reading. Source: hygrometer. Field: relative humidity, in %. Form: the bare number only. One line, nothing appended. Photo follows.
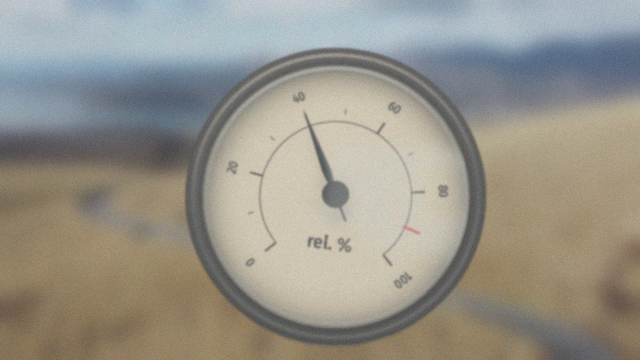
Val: 40
